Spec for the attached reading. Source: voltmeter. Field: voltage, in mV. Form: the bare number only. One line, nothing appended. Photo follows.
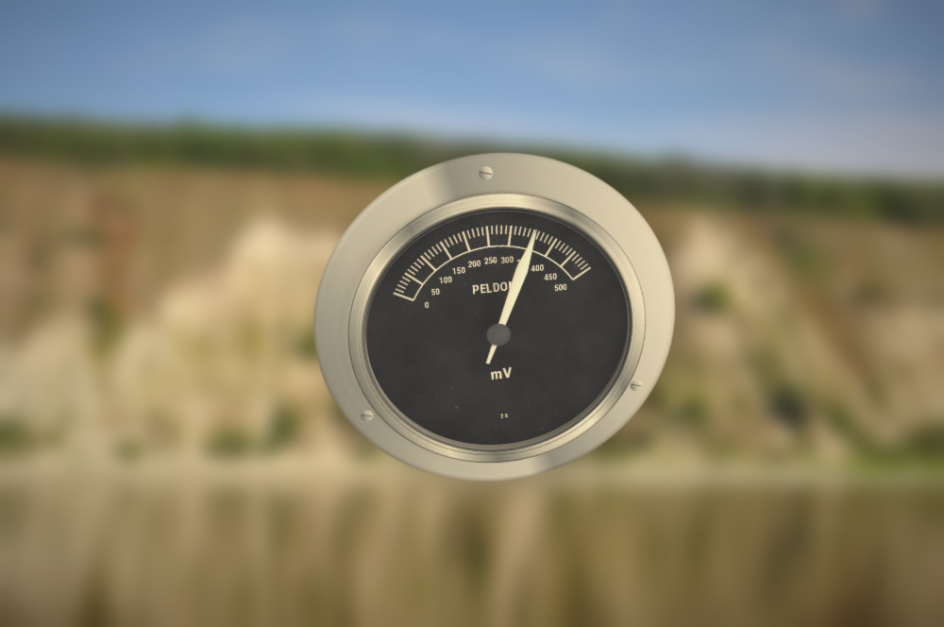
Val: 350
